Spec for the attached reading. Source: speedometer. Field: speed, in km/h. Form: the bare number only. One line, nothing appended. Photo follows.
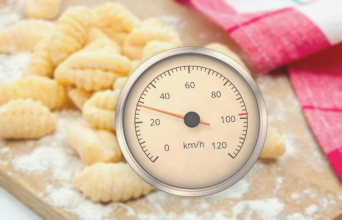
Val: 28
